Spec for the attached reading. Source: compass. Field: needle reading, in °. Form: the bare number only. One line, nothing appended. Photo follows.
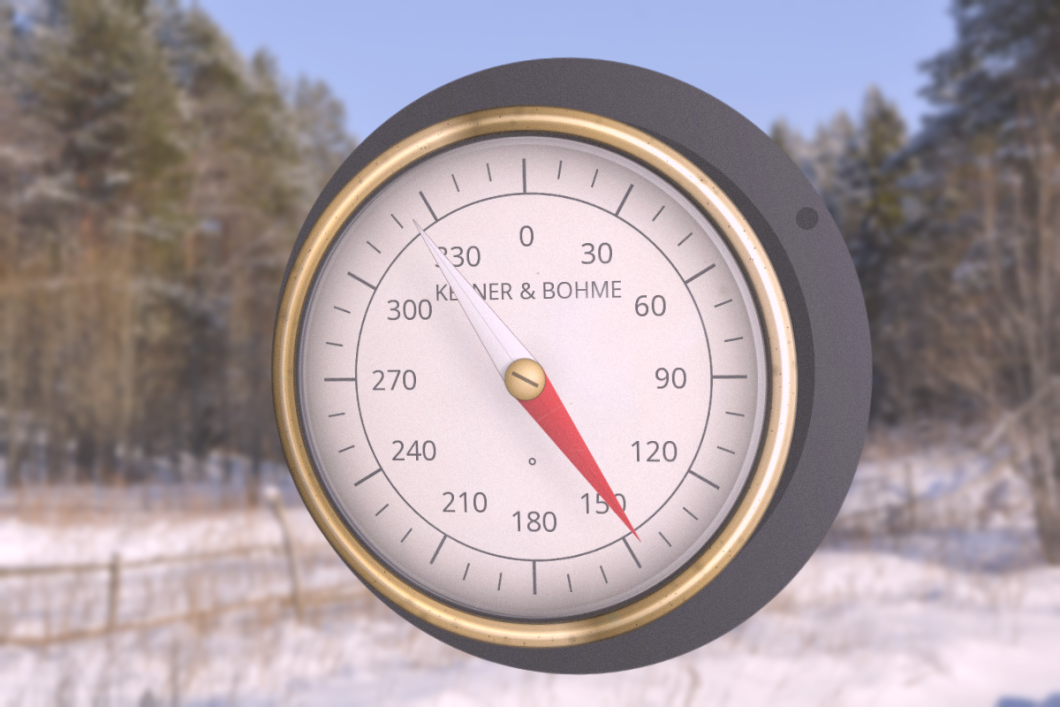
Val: 145
